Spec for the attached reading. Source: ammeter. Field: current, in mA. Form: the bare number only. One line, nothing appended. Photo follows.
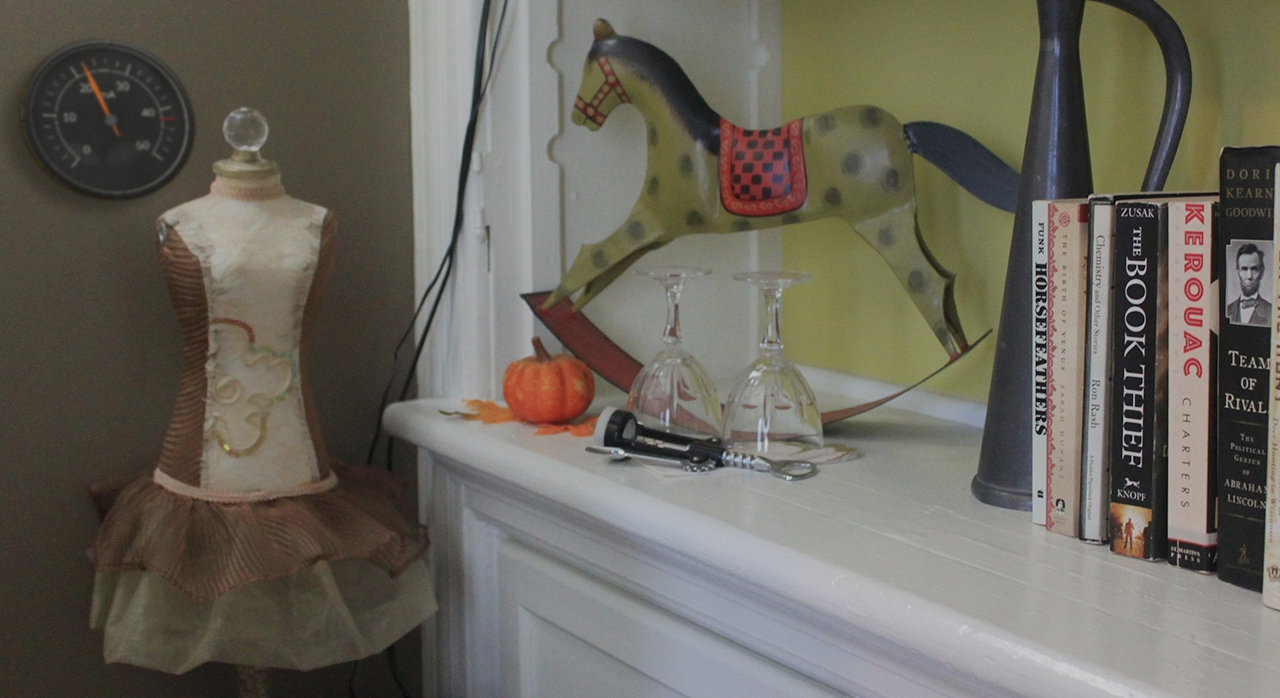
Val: 22
